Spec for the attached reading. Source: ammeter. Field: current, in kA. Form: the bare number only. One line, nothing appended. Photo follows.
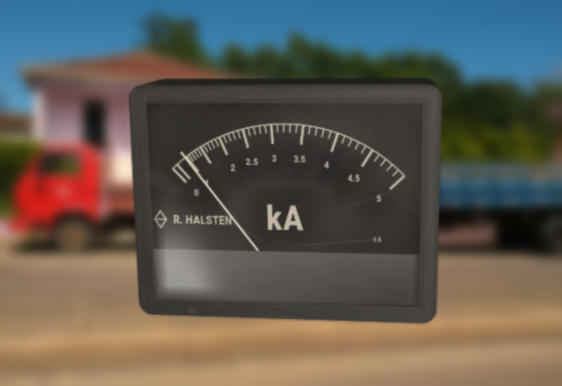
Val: 1
